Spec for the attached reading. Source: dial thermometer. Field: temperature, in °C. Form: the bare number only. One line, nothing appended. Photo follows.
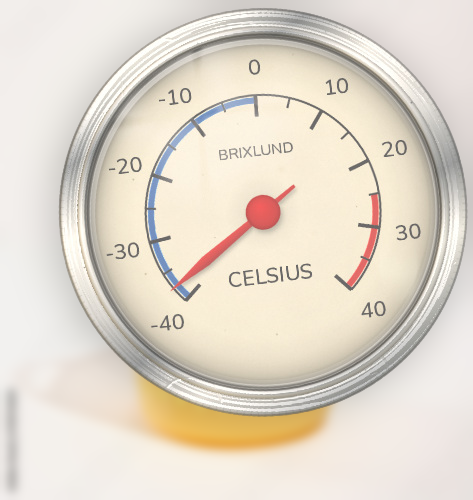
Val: -37.5
